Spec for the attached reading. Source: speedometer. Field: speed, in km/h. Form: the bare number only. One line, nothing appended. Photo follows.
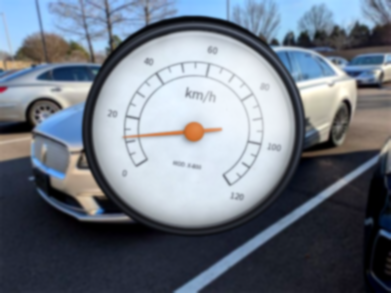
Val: 12.5
